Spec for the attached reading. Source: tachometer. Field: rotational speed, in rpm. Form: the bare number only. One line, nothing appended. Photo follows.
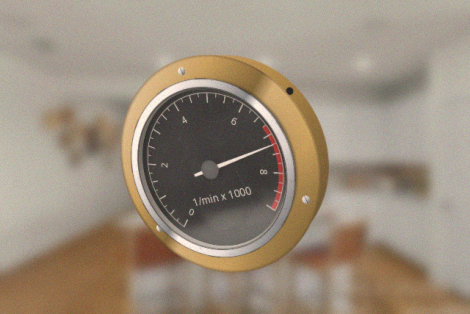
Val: 7250
